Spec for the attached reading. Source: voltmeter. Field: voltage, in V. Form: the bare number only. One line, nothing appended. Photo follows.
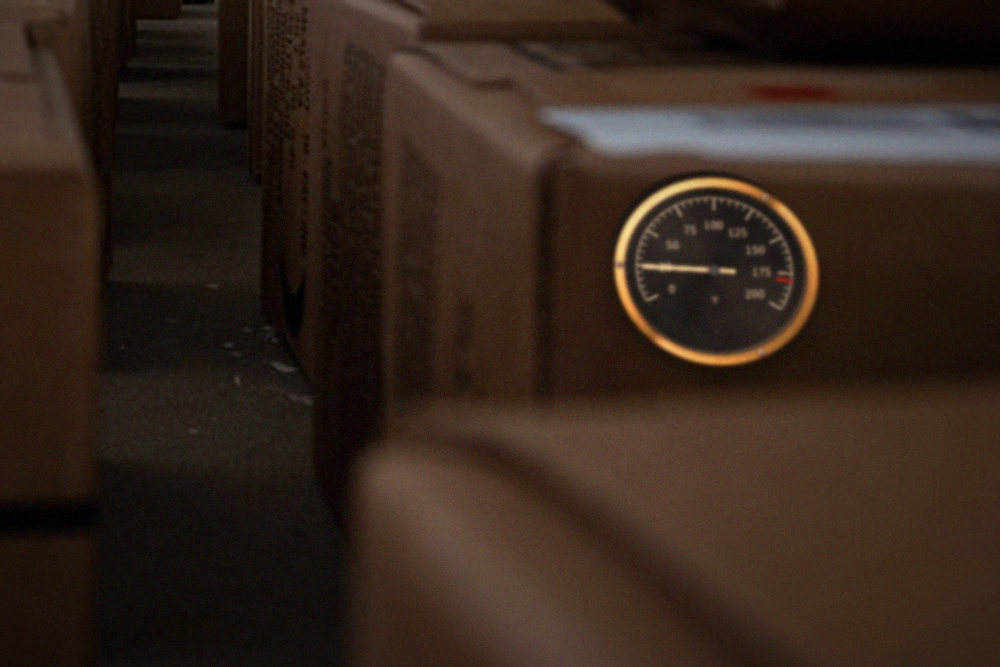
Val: 25
